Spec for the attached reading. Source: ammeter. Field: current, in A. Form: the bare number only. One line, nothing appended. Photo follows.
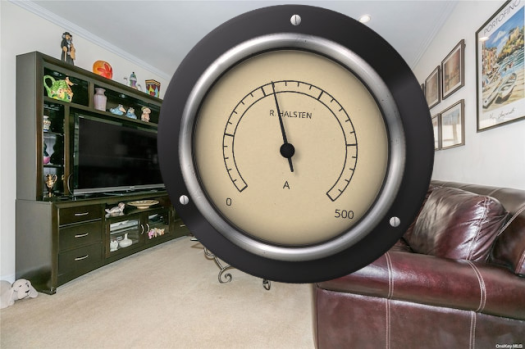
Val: 220
